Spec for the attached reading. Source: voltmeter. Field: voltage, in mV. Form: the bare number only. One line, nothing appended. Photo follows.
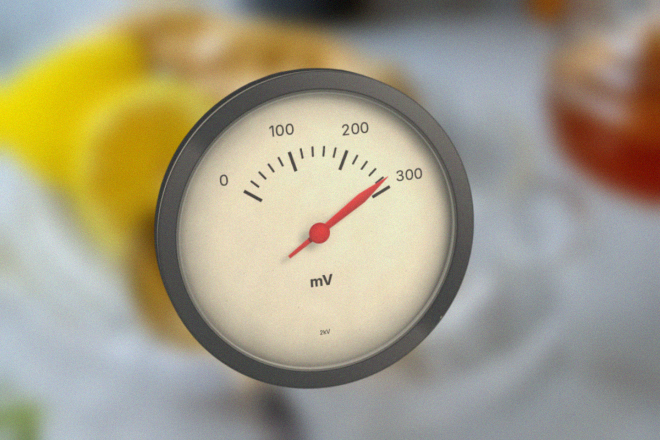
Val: 280
